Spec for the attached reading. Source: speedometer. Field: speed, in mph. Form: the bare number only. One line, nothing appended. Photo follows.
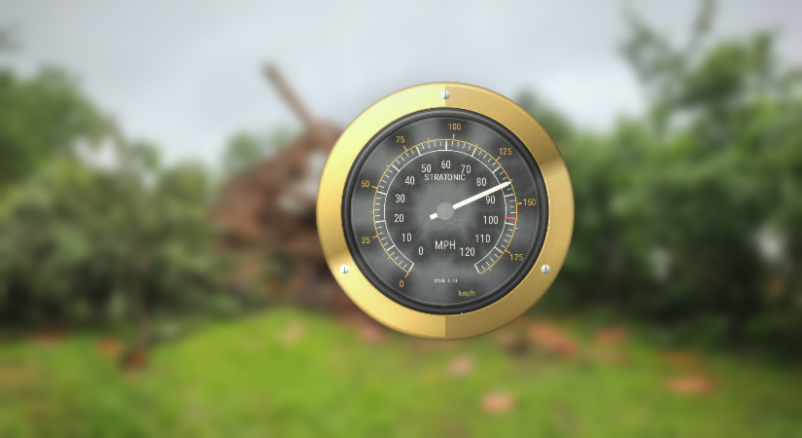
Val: 86
